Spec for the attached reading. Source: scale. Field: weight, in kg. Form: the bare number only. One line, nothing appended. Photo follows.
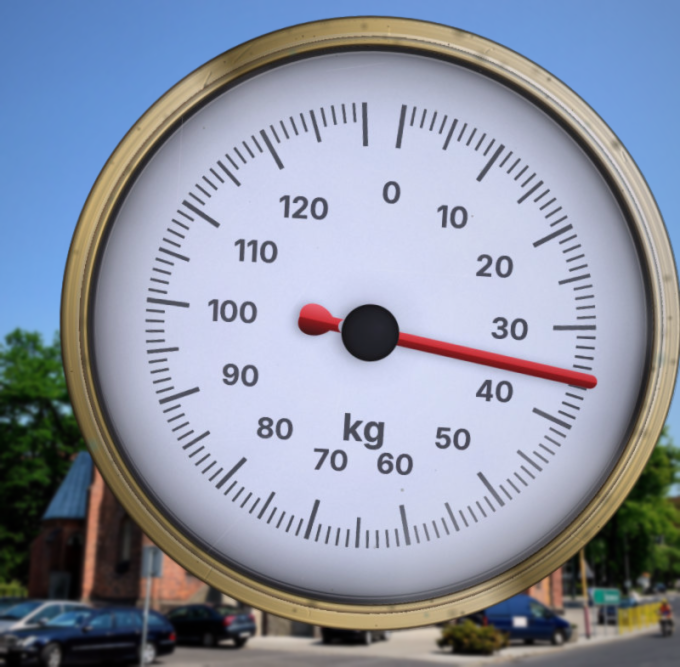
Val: 35
